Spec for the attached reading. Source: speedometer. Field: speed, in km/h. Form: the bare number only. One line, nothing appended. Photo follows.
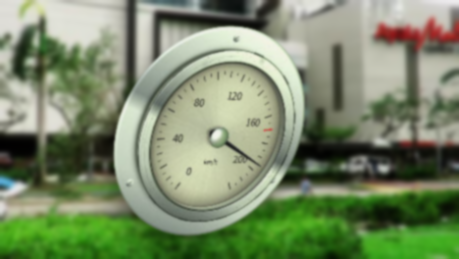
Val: 195
